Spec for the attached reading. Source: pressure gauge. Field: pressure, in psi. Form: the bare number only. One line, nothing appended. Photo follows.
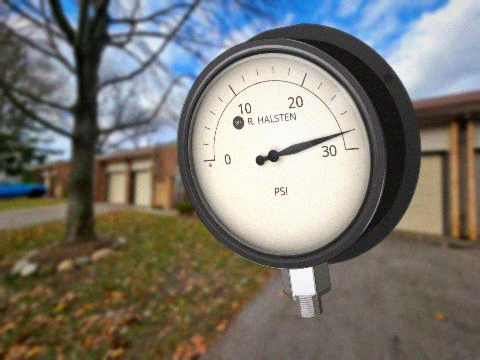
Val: 28
